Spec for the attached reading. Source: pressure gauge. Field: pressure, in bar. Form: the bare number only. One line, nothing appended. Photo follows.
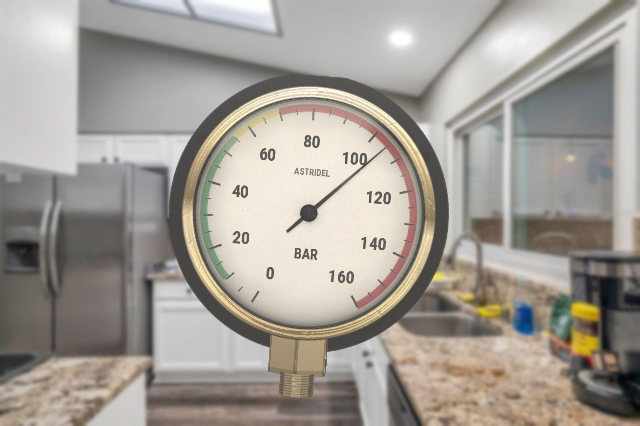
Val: 105
